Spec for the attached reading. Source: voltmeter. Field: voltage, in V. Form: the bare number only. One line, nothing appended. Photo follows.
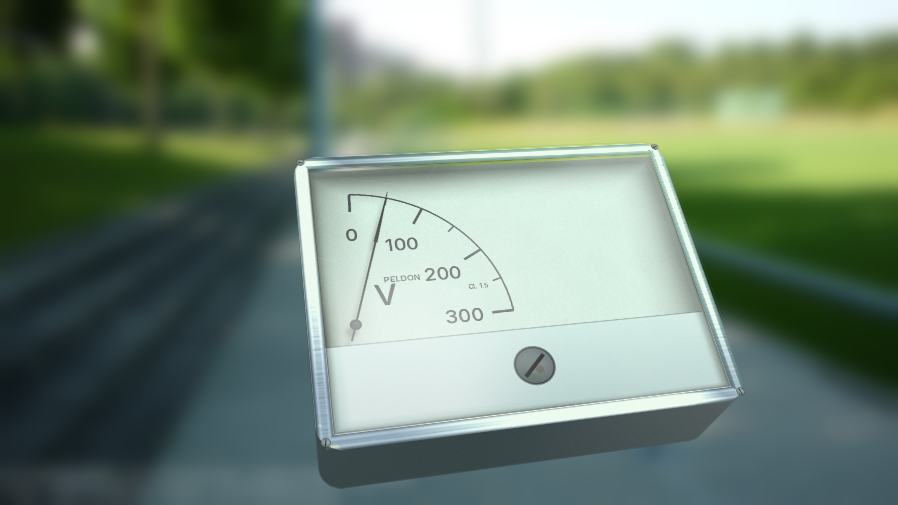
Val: 50
